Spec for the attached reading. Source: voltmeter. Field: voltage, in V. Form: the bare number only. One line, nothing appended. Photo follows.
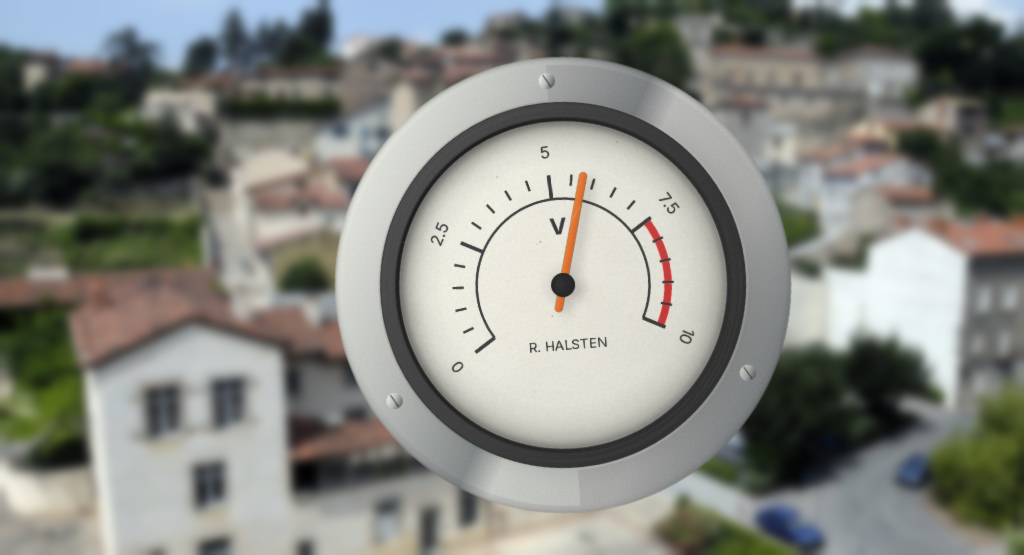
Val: 5.75
